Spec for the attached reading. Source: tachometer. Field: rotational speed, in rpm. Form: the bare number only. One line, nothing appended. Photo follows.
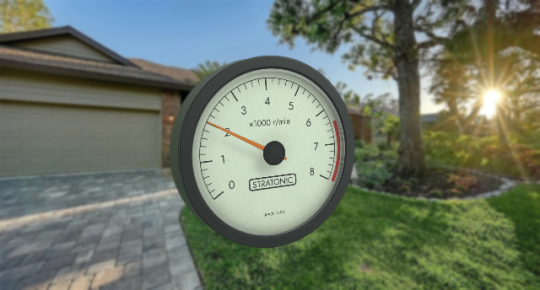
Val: 2000
